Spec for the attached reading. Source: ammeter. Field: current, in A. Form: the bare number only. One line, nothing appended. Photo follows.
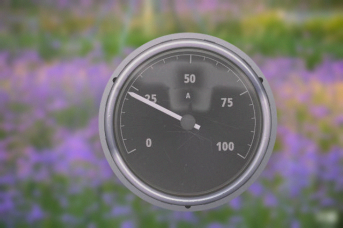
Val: 22.5
